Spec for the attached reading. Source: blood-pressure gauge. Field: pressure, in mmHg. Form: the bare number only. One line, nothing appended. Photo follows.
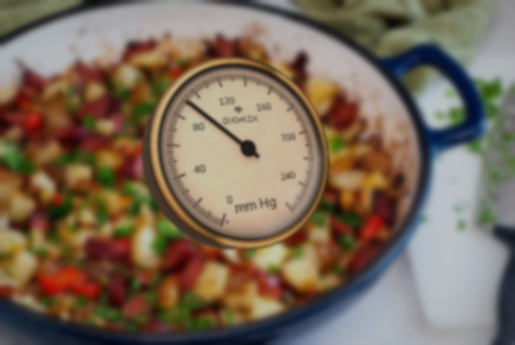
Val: 90
